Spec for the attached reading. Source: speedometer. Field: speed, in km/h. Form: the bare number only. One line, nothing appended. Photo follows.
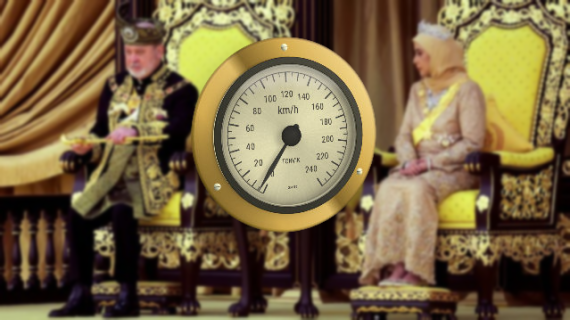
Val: 5
